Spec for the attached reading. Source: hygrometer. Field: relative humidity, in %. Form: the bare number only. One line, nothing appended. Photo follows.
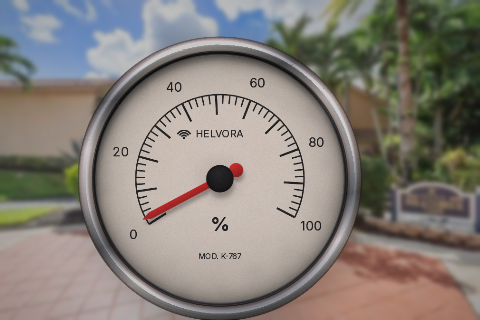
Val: 2
